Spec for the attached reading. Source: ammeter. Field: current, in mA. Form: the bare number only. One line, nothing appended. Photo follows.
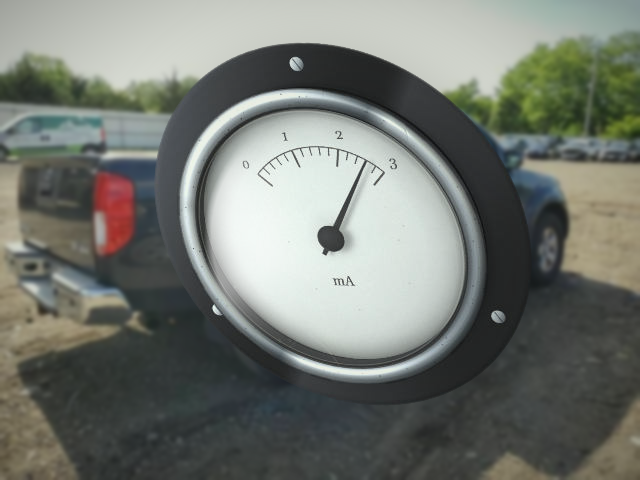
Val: 2.6
